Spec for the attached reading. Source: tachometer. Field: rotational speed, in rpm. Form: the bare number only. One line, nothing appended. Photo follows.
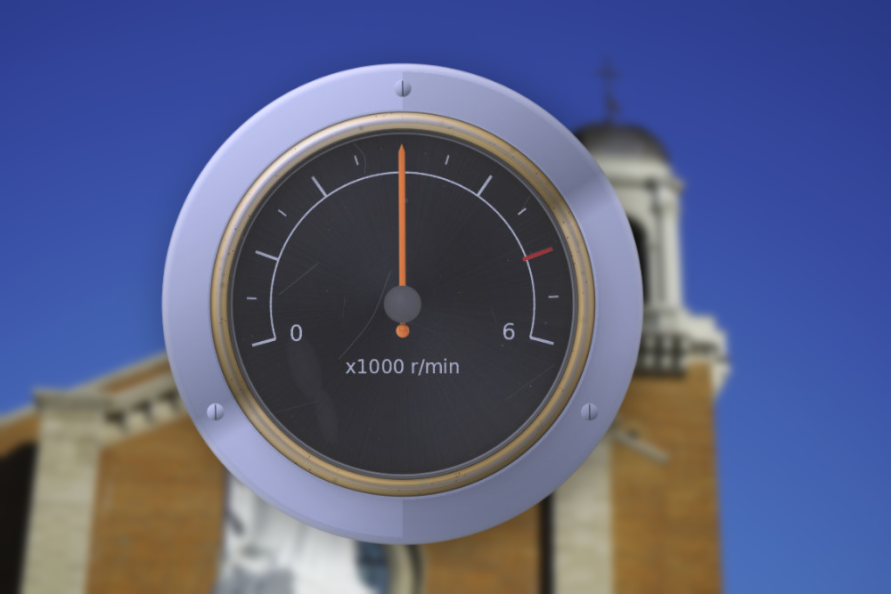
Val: 3000
